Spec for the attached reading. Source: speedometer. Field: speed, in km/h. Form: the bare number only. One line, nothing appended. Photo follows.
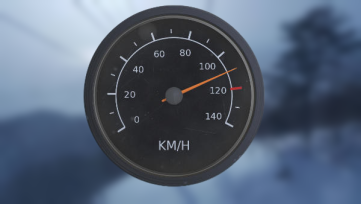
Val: 110
